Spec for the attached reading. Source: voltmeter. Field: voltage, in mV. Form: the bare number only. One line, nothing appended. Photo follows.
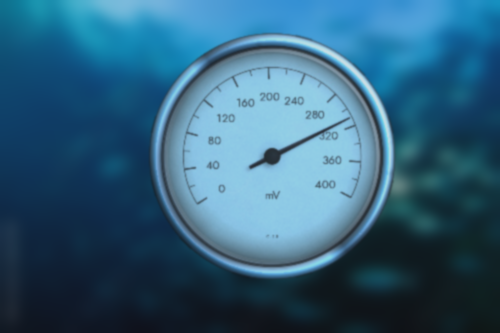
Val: 310
